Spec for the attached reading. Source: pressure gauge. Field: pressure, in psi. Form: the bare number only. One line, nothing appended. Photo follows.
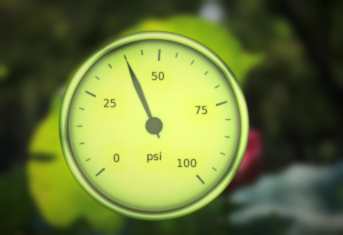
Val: 40
